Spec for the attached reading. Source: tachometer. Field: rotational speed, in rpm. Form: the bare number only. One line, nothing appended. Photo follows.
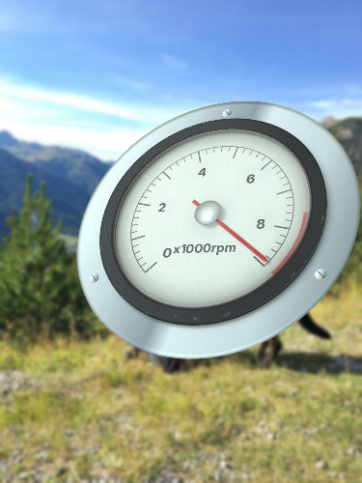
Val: 8900
